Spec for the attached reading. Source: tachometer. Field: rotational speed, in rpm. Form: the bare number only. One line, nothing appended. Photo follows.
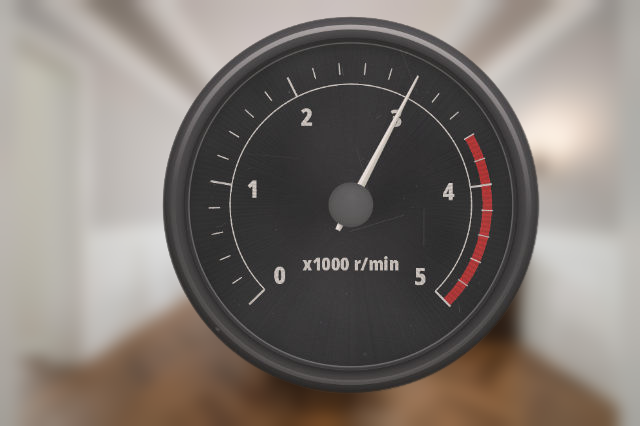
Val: 3000
